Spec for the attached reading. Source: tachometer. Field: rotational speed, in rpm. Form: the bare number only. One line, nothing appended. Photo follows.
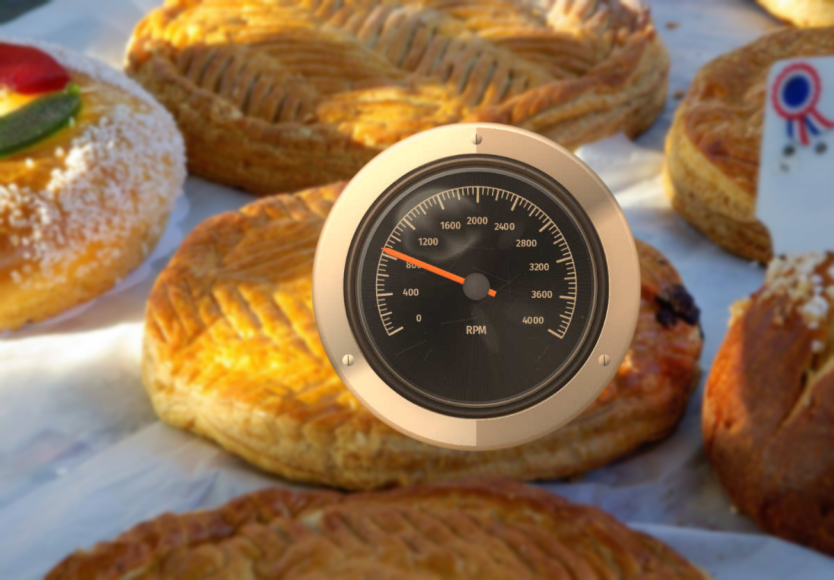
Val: 850
